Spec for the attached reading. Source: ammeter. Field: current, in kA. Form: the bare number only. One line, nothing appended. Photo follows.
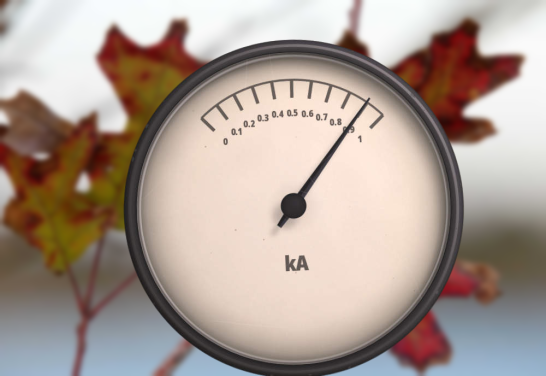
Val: 0.9
